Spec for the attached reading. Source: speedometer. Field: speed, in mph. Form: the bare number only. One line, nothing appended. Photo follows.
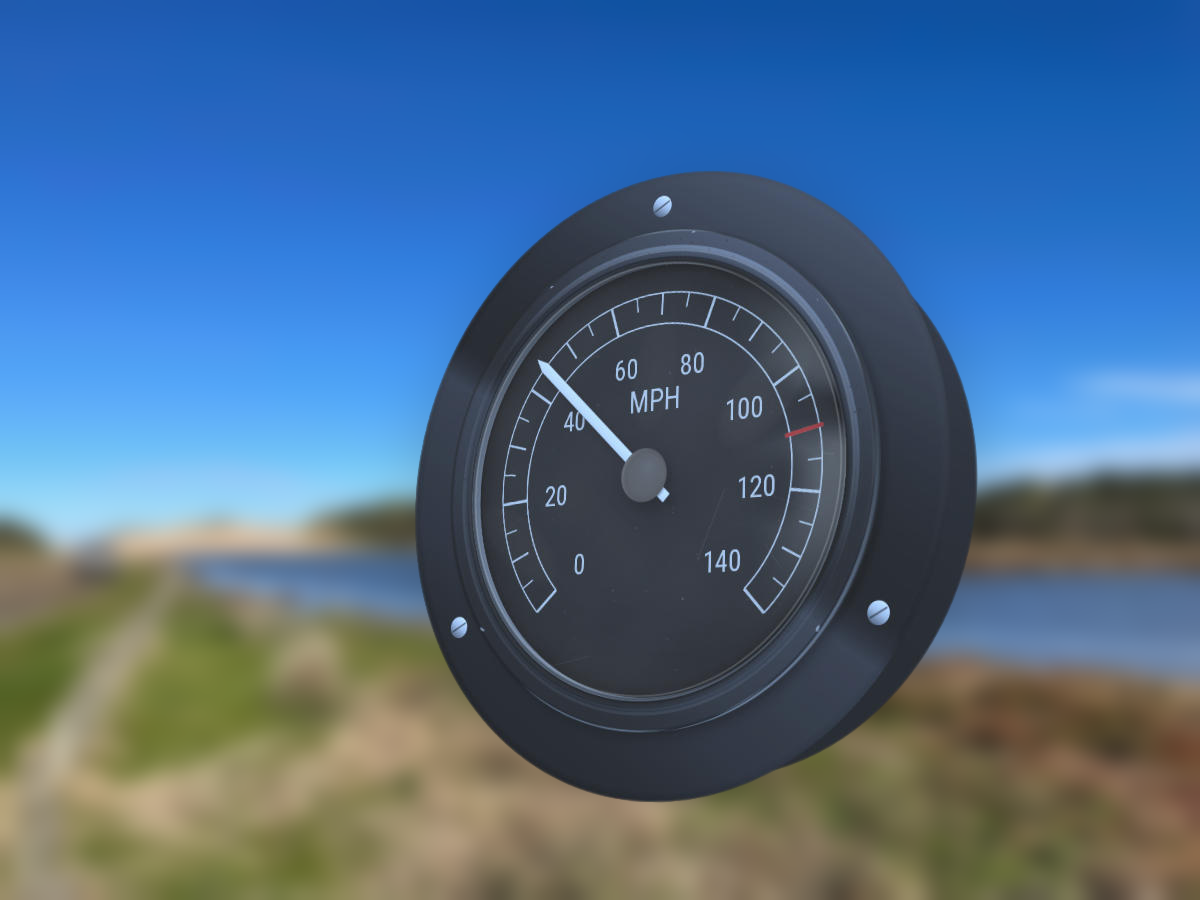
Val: 45
